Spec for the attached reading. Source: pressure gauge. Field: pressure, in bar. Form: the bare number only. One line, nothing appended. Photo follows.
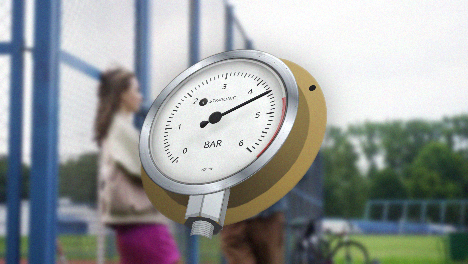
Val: 4.5
